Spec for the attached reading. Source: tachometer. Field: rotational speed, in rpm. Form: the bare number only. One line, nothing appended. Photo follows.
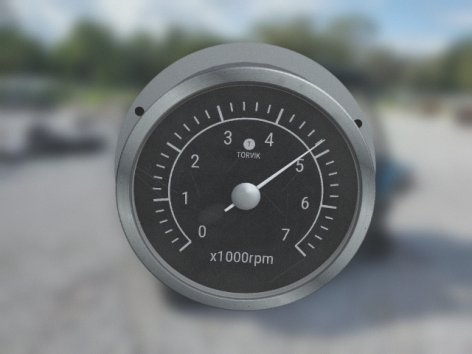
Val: 4800
